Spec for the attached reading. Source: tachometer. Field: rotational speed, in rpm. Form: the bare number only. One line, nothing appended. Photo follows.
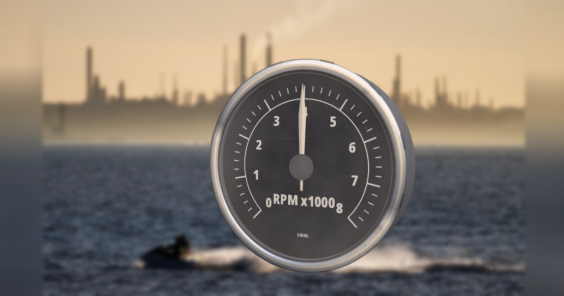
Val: 4000
